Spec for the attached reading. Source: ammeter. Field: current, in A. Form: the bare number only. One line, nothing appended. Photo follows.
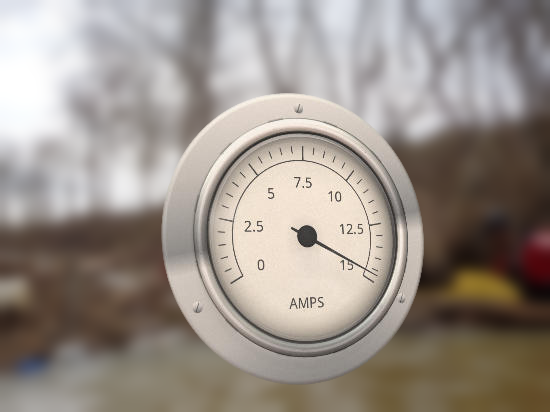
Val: 14.75
